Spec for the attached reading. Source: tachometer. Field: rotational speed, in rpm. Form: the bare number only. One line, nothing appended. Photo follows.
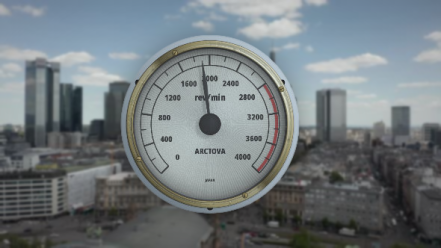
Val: 1900
